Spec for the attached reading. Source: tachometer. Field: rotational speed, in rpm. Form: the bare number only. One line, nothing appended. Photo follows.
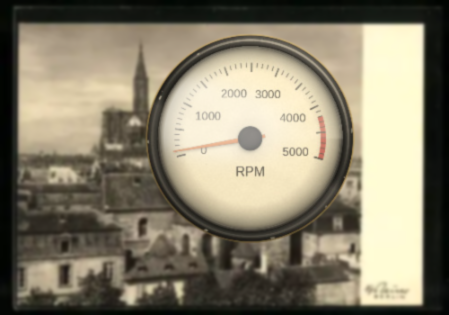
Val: 100
